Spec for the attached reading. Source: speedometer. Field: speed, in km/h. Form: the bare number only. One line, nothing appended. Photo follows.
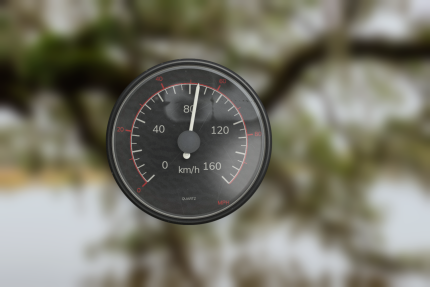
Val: 85
